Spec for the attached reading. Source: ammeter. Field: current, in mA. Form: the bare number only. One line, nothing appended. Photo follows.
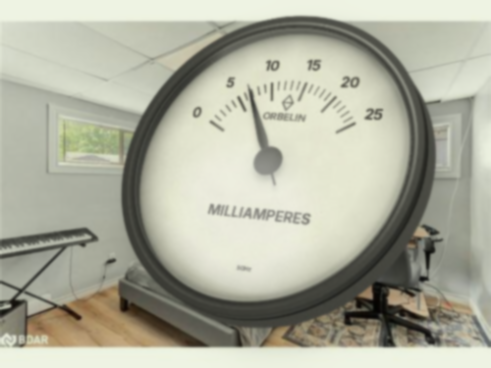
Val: 7
